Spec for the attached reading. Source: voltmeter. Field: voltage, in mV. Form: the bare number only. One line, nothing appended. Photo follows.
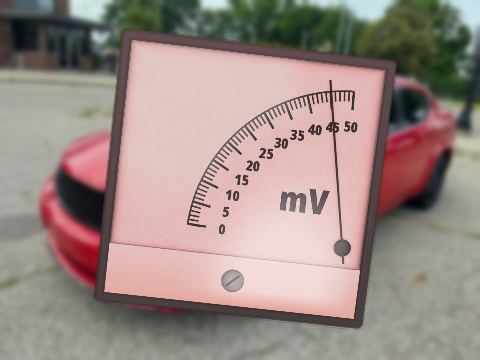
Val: 45
